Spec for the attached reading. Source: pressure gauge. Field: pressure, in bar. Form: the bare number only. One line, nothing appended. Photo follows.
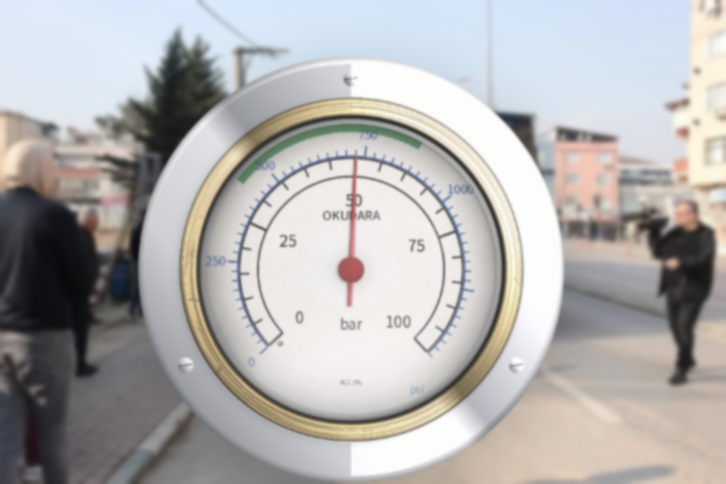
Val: 50
